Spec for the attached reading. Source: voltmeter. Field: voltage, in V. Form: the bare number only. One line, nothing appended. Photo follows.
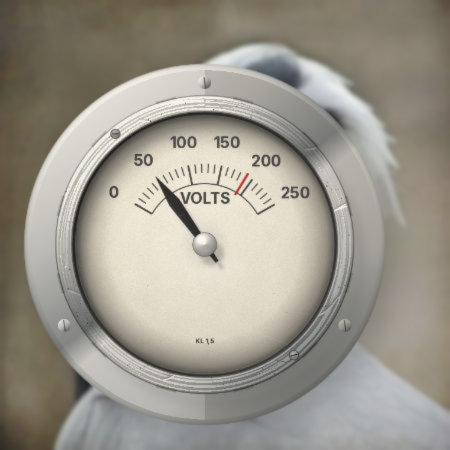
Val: 50
